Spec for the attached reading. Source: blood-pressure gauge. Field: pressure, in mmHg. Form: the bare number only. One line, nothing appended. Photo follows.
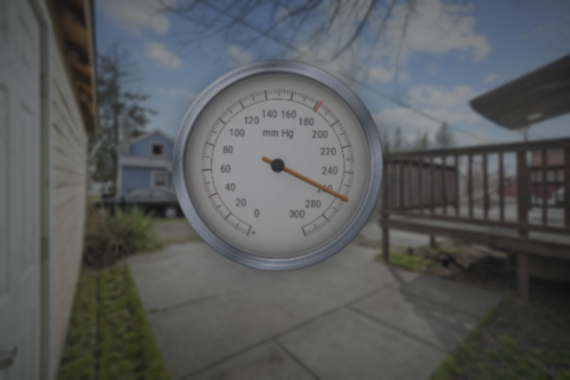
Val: 260
